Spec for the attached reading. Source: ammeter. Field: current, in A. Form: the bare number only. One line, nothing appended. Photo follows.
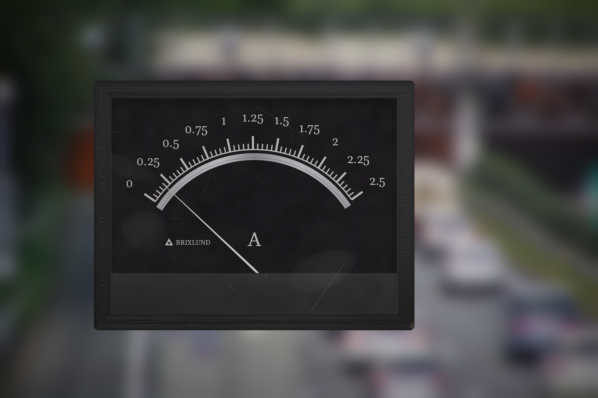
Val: 0.2
